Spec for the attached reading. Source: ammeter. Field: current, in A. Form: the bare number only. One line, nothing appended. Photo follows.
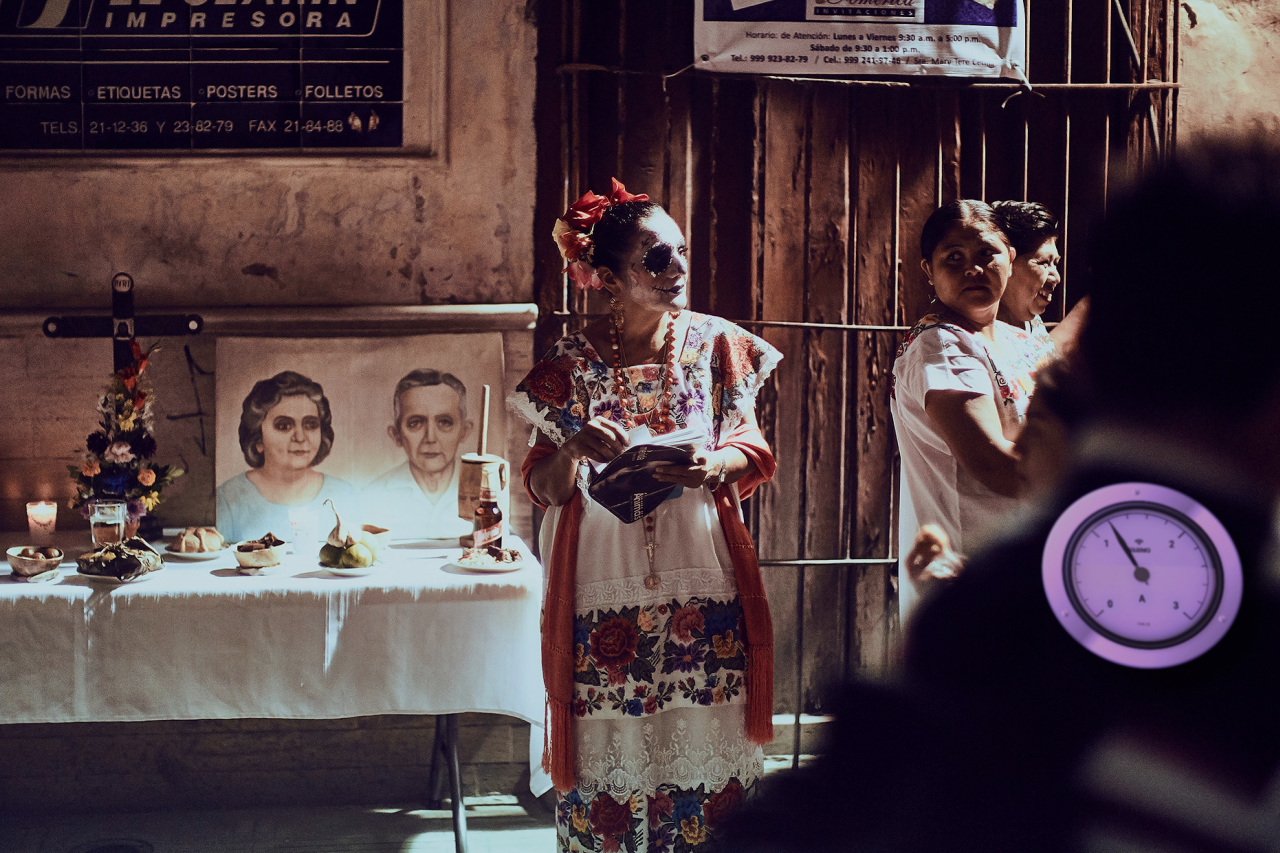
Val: 1.2
